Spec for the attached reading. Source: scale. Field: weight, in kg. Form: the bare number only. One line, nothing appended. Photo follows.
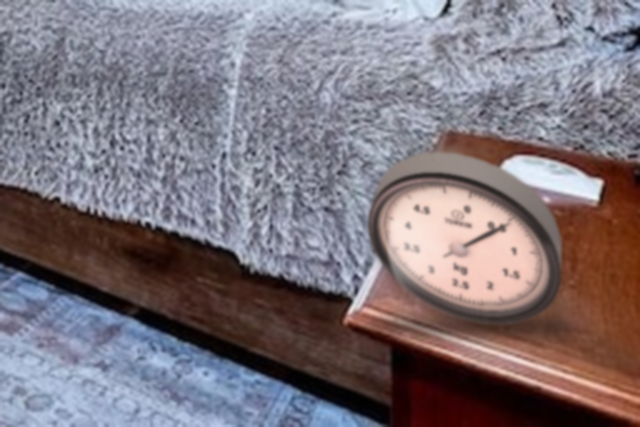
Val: 0.5
